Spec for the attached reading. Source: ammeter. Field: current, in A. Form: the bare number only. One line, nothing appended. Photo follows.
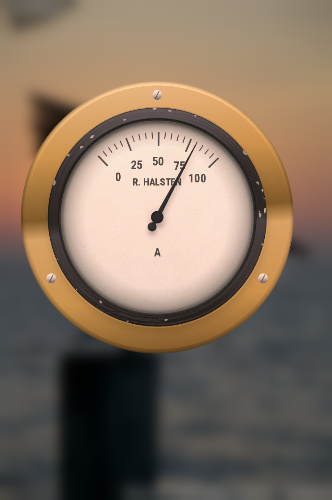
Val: 80
